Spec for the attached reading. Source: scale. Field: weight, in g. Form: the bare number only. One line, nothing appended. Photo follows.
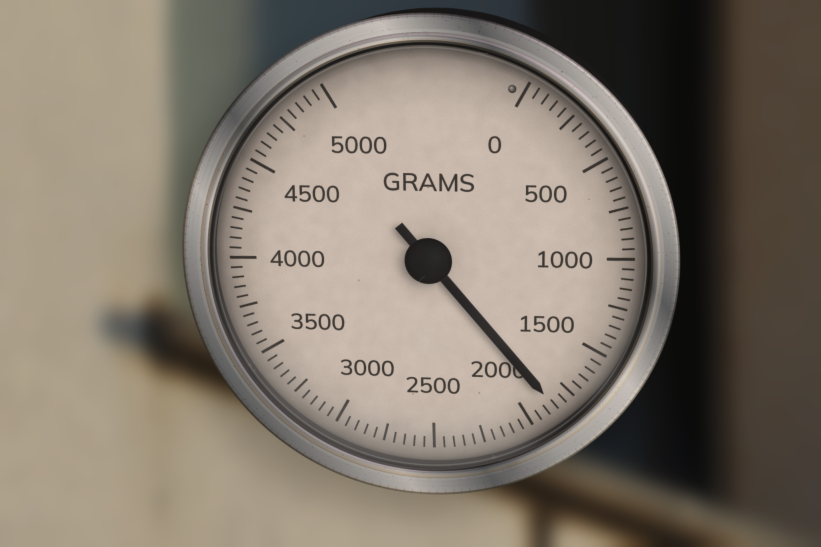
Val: 1850
